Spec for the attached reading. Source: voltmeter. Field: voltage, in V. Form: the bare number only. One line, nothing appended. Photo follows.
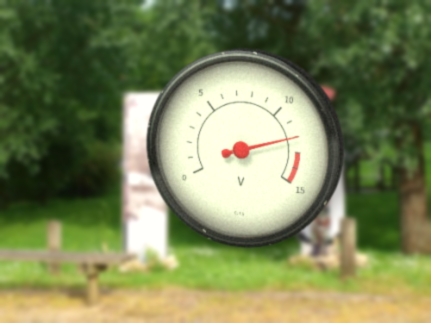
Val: 12
